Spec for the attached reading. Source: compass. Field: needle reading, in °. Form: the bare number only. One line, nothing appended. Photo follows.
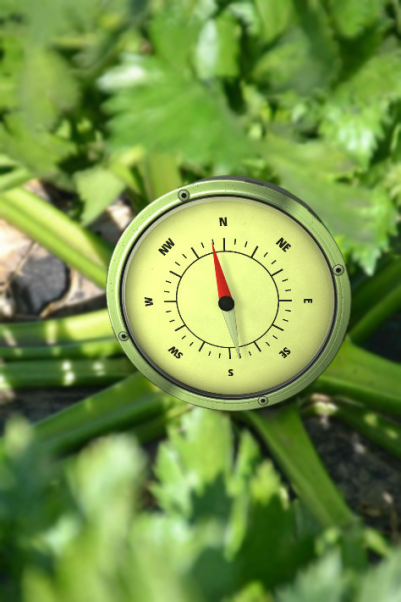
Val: 350
